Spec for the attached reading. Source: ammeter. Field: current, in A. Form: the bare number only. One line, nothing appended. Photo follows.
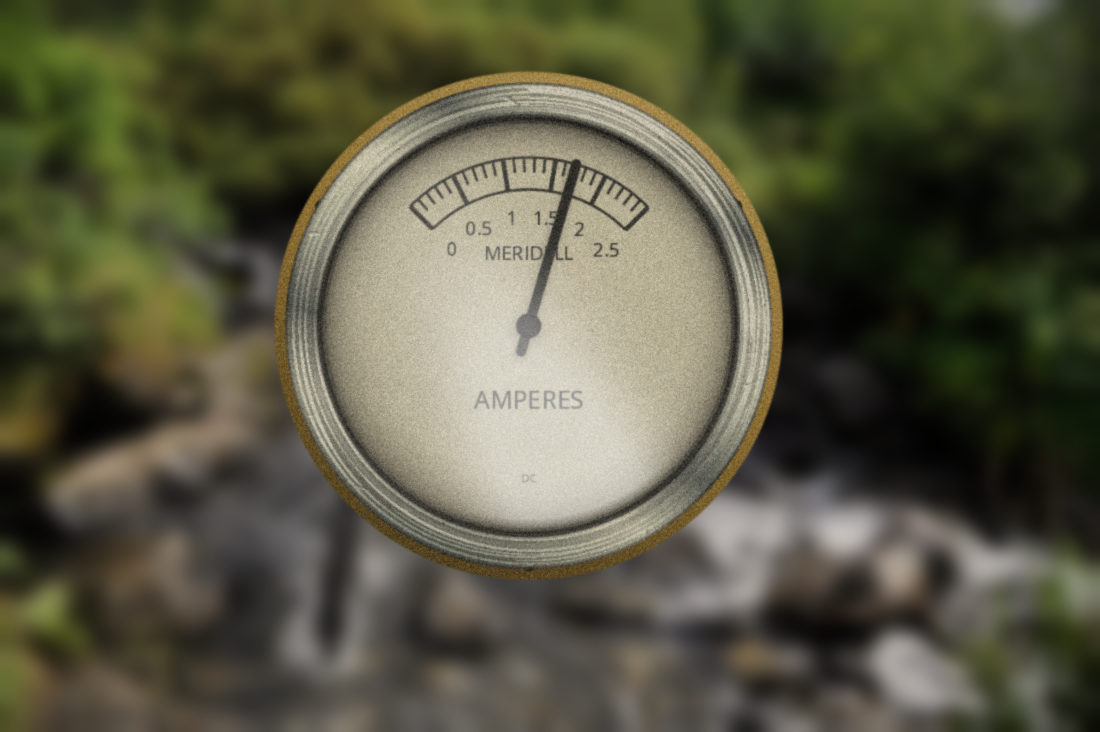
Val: 1.7
